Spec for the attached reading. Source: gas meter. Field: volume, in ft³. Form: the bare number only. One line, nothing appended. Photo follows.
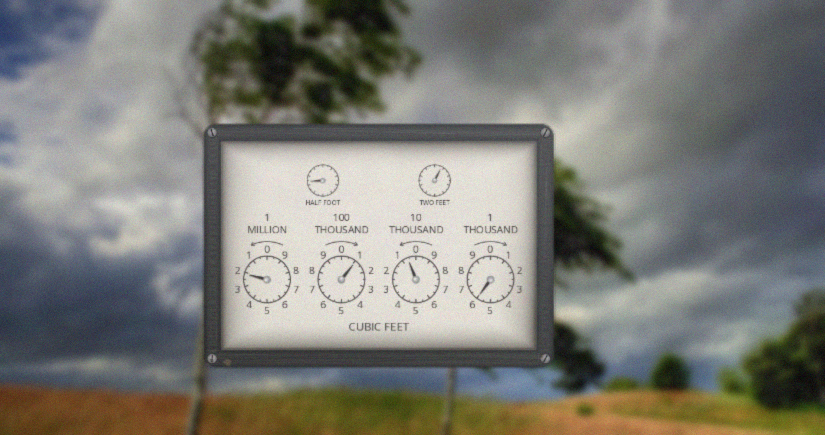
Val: 210600
